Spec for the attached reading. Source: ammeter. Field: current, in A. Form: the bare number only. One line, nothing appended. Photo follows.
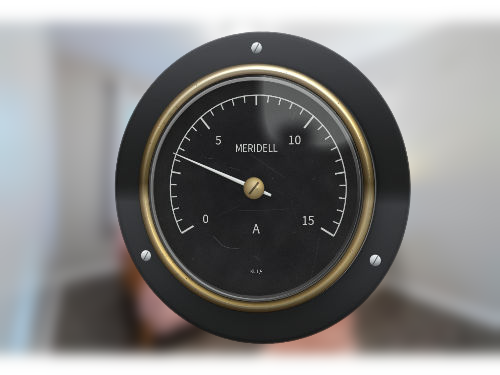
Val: 3.25
